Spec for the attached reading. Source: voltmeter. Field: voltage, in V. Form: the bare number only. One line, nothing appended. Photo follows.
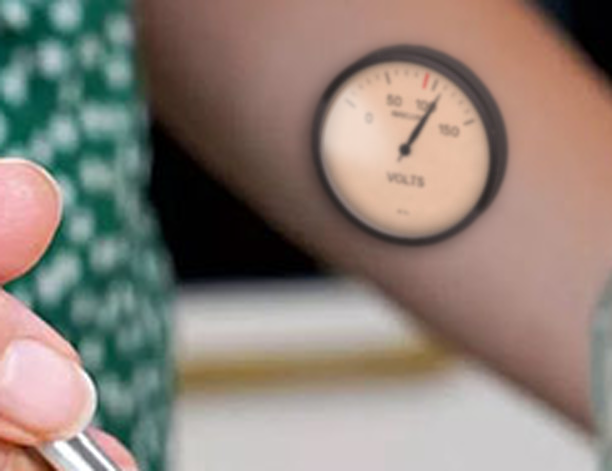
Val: 110
